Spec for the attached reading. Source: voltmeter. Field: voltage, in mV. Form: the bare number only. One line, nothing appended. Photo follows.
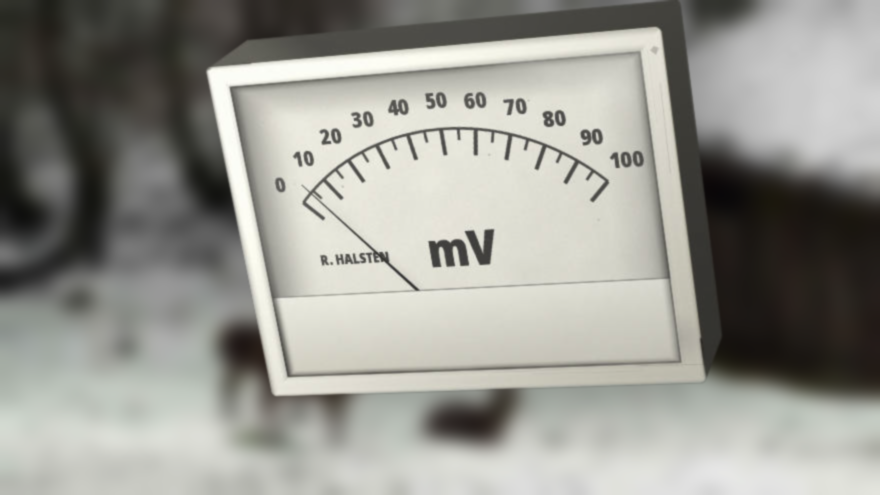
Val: 5
